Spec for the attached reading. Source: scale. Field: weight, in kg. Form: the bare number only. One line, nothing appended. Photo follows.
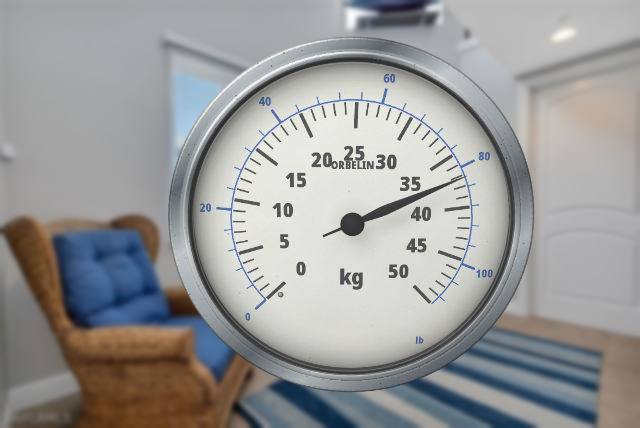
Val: 37
